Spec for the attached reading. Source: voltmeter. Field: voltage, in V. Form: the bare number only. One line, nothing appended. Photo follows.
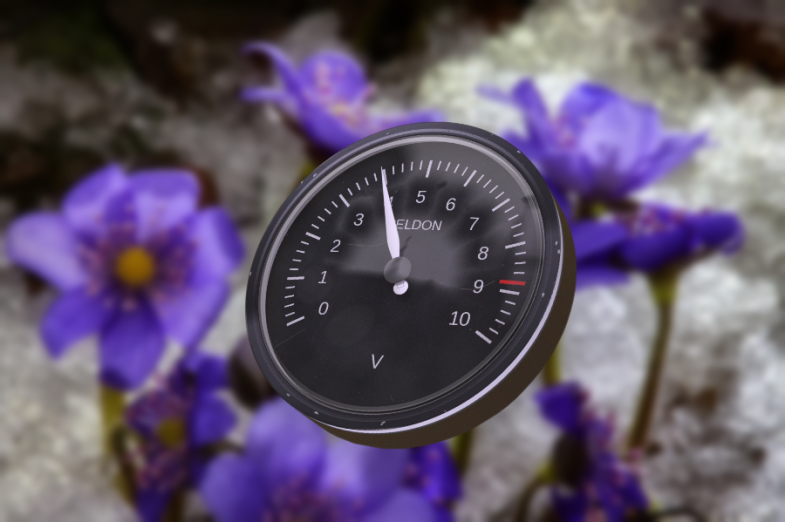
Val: 4
